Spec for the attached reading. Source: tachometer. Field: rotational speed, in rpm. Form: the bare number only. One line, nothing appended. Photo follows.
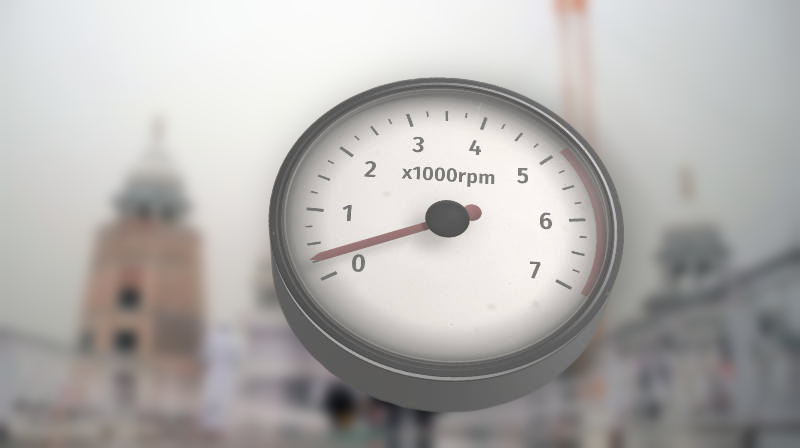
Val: 250
